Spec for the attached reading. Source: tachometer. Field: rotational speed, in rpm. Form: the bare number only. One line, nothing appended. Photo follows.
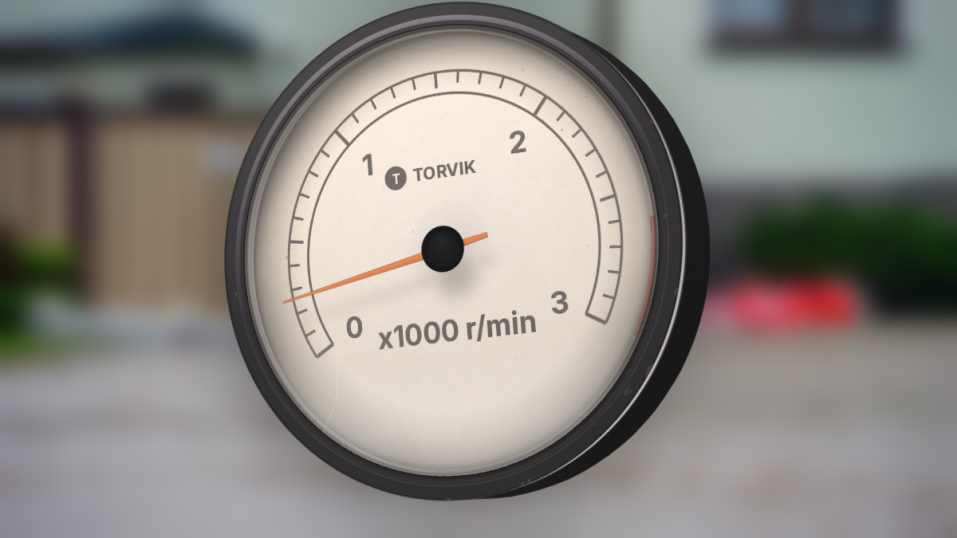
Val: 250
